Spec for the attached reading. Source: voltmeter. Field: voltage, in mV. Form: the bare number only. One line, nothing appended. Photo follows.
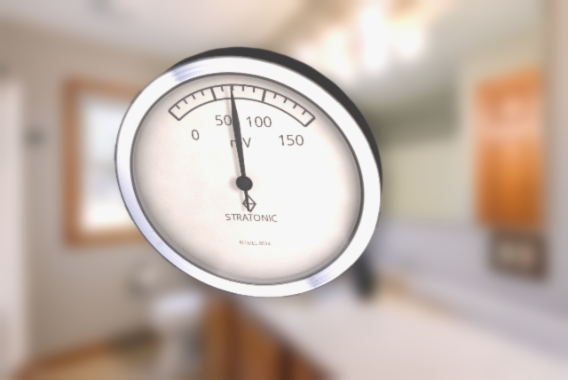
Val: 70
